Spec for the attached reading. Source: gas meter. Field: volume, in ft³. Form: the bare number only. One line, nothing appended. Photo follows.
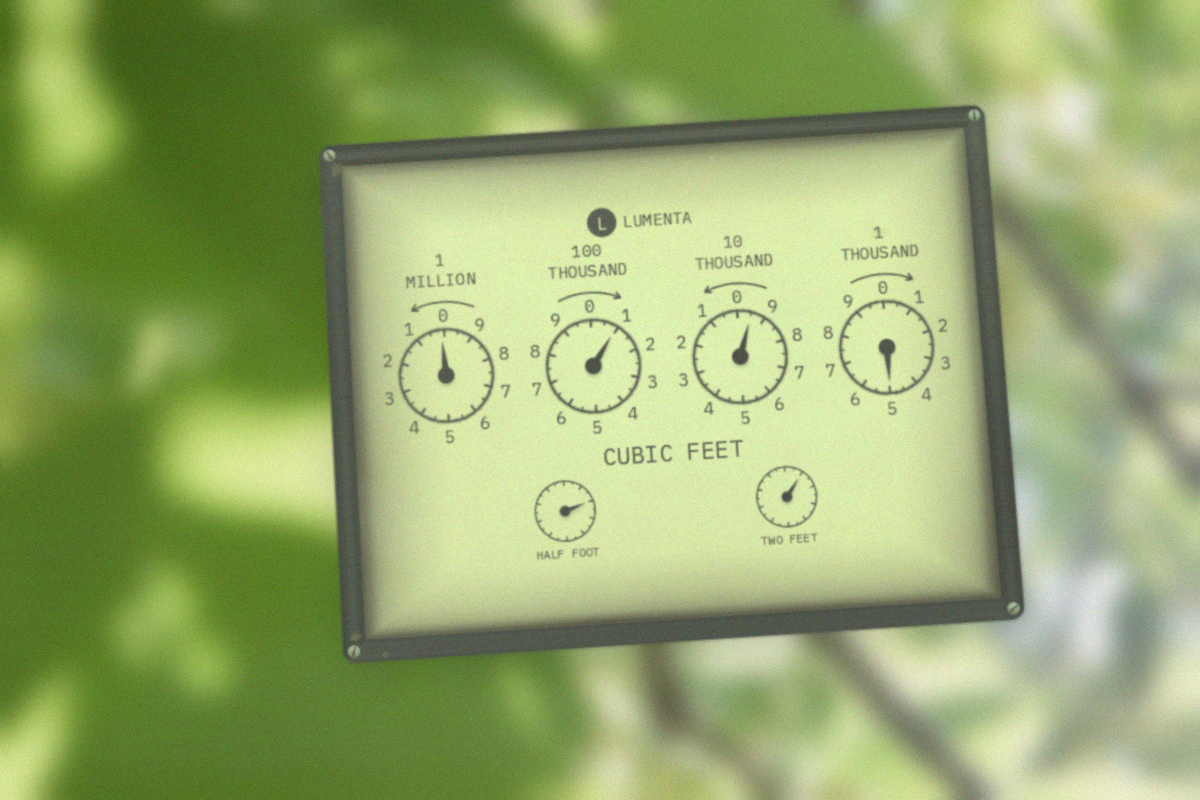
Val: 9500
